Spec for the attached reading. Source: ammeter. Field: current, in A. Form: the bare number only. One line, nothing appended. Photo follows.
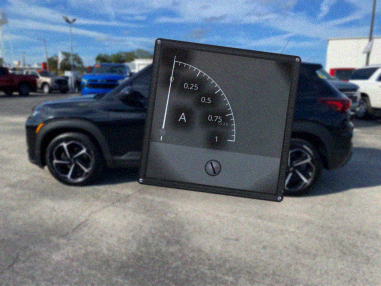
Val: 0
